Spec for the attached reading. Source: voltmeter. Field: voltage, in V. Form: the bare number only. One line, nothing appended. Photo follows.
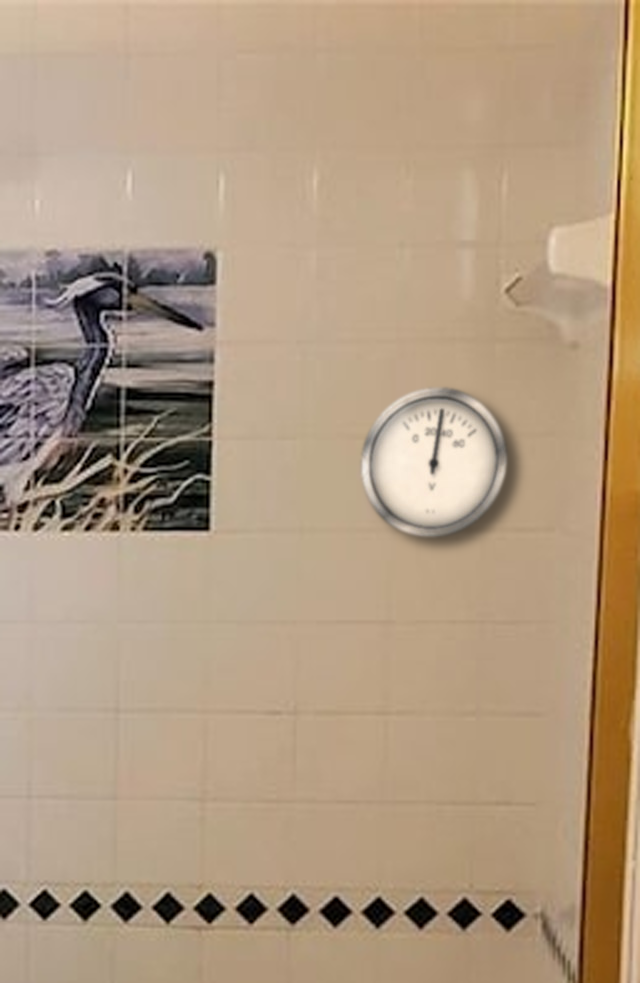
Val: 30
